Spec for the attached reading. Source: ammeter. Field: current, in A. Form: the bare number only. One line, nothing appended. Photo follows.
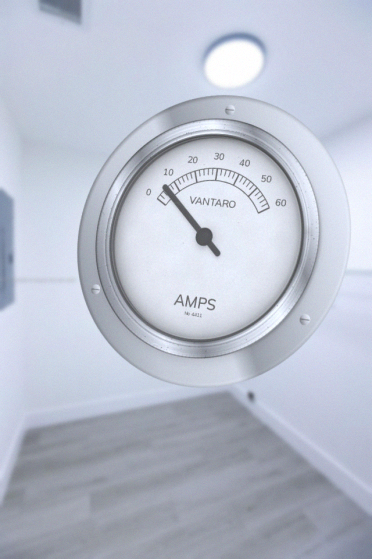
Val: 6
